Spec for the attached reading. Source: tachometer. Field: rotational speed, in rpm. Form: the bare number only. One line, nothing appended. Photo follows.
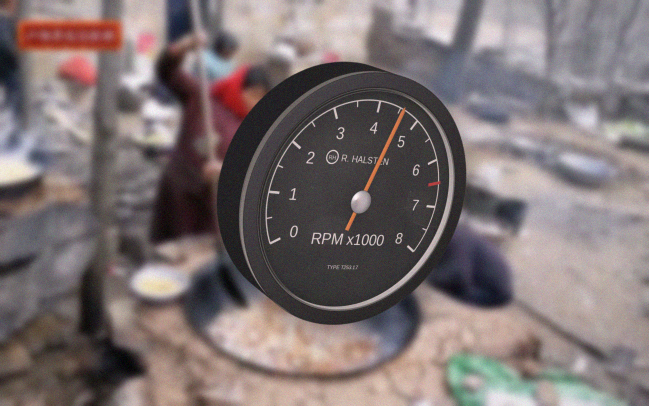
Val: 4500
